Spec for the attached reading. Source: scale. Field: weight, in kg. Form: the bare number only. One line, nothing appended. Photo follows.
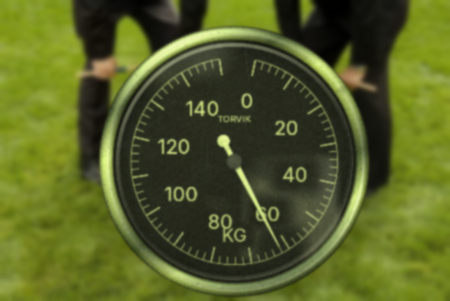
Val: 62
